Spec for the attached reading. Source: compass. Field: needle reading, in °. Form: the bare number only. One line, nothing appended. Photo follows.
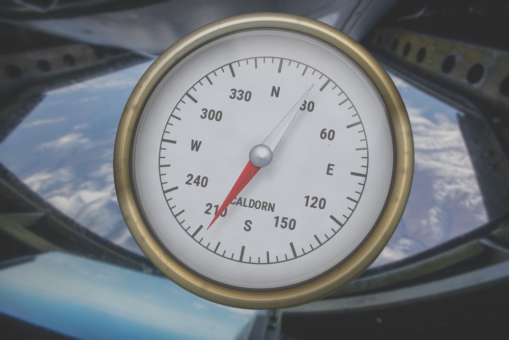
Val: 205
